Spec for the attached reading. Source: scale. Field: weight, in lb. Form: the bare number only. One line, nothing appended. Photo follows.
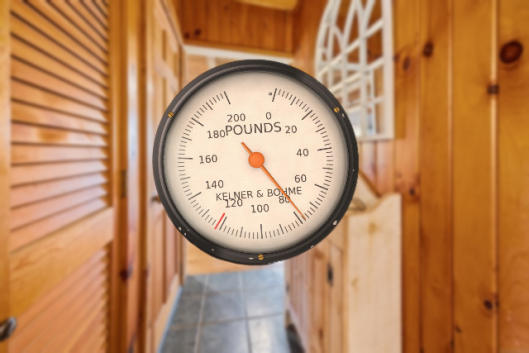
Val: 78
